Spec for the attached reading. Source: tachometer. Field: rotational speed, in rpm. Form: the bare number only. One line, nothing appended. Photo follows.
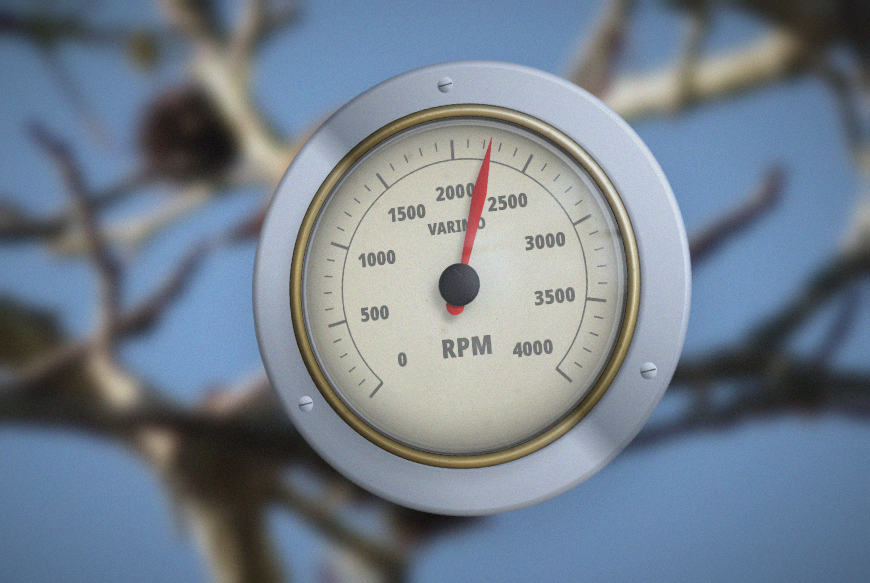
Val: 2250
